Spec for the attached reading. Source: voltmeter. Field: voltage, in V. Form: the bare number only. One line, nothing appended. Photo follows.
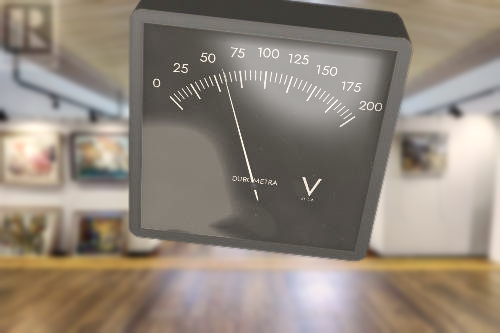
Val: 60
